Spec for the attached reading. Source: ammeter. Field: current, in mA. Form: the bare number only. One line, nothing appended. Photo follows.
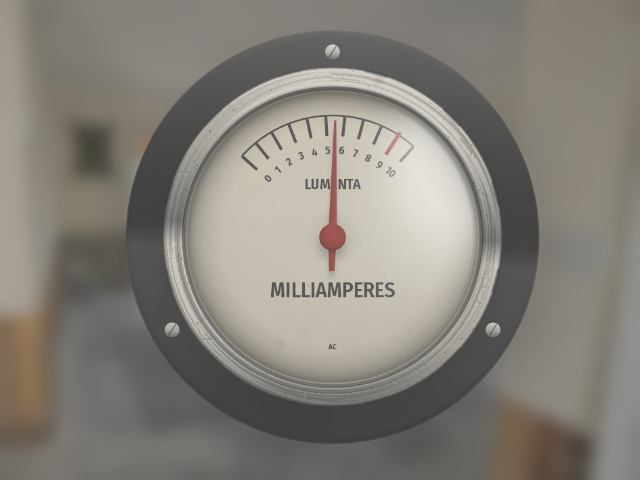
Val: 5.5
